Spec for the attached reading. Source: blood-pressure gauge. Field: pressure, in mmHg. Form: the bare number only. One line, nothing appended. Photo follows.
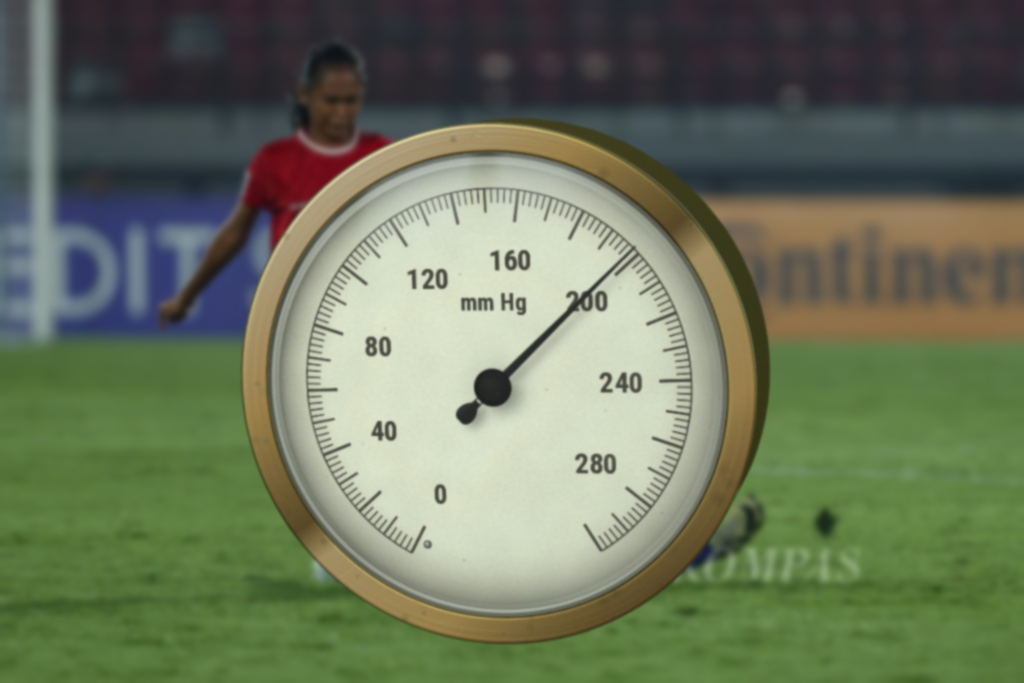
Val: 198
